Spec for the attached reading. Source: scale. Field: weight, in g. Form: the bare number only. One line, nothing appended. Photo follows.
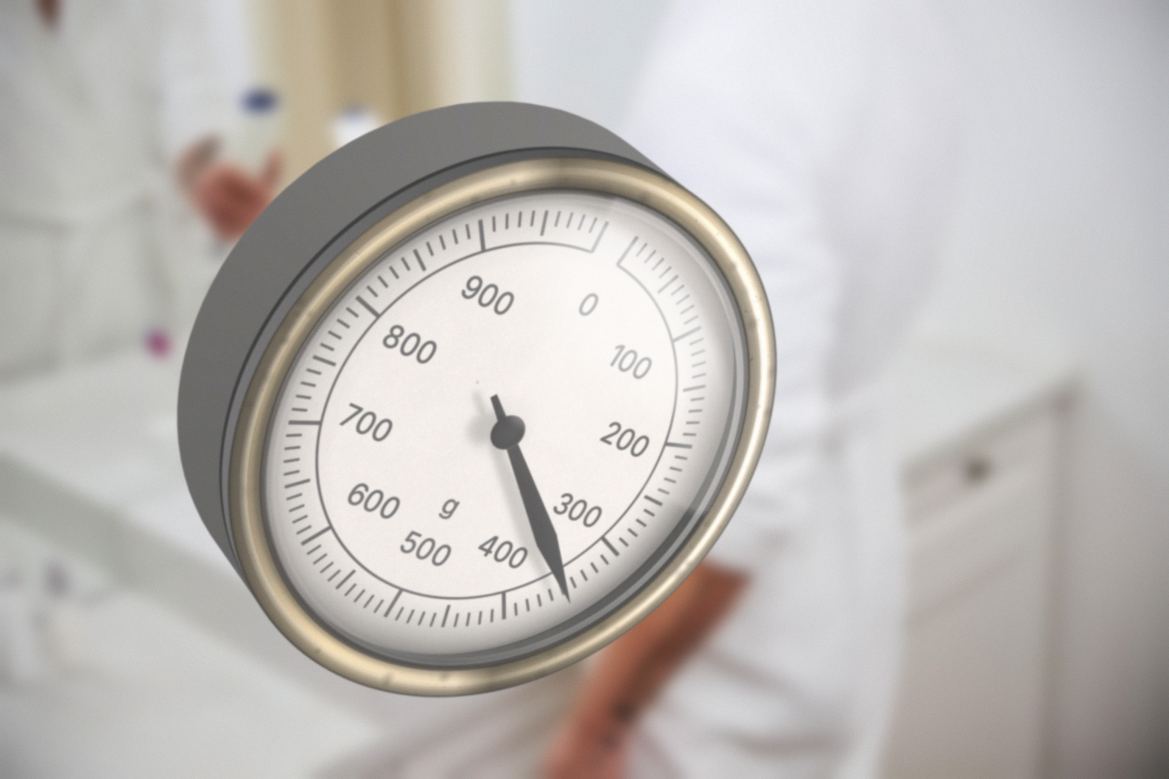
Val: 350
